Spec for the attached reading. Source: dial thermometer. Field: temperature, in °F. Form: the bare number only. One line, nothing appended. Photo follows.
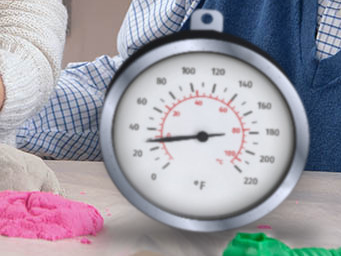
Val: 30
